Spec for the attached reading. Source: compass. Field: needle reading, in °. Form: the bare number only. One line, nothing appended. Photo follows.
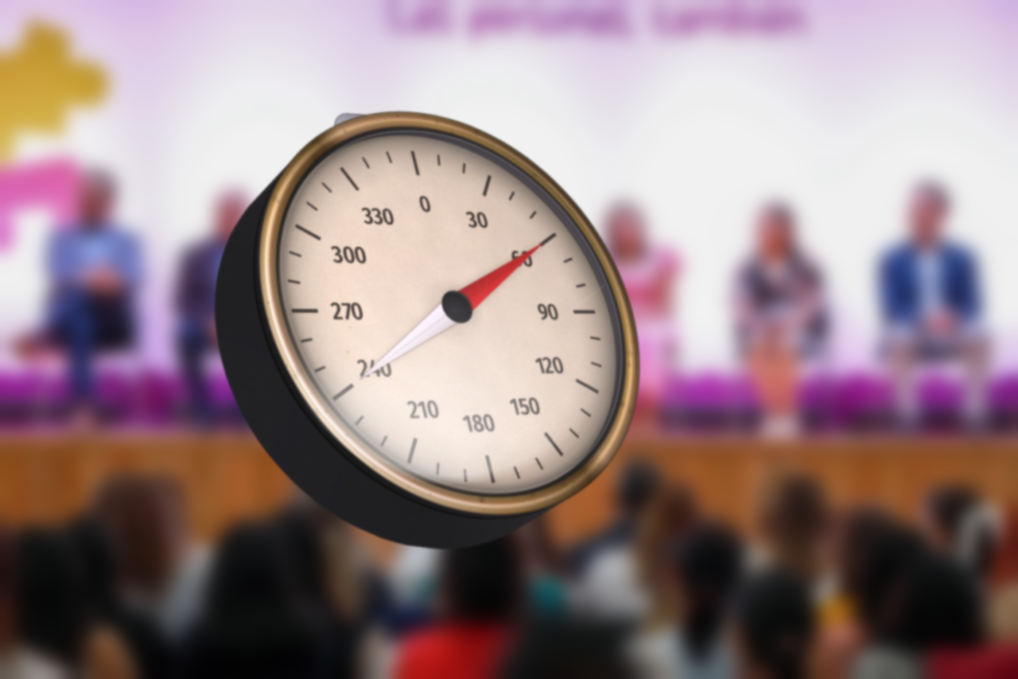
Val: 60
